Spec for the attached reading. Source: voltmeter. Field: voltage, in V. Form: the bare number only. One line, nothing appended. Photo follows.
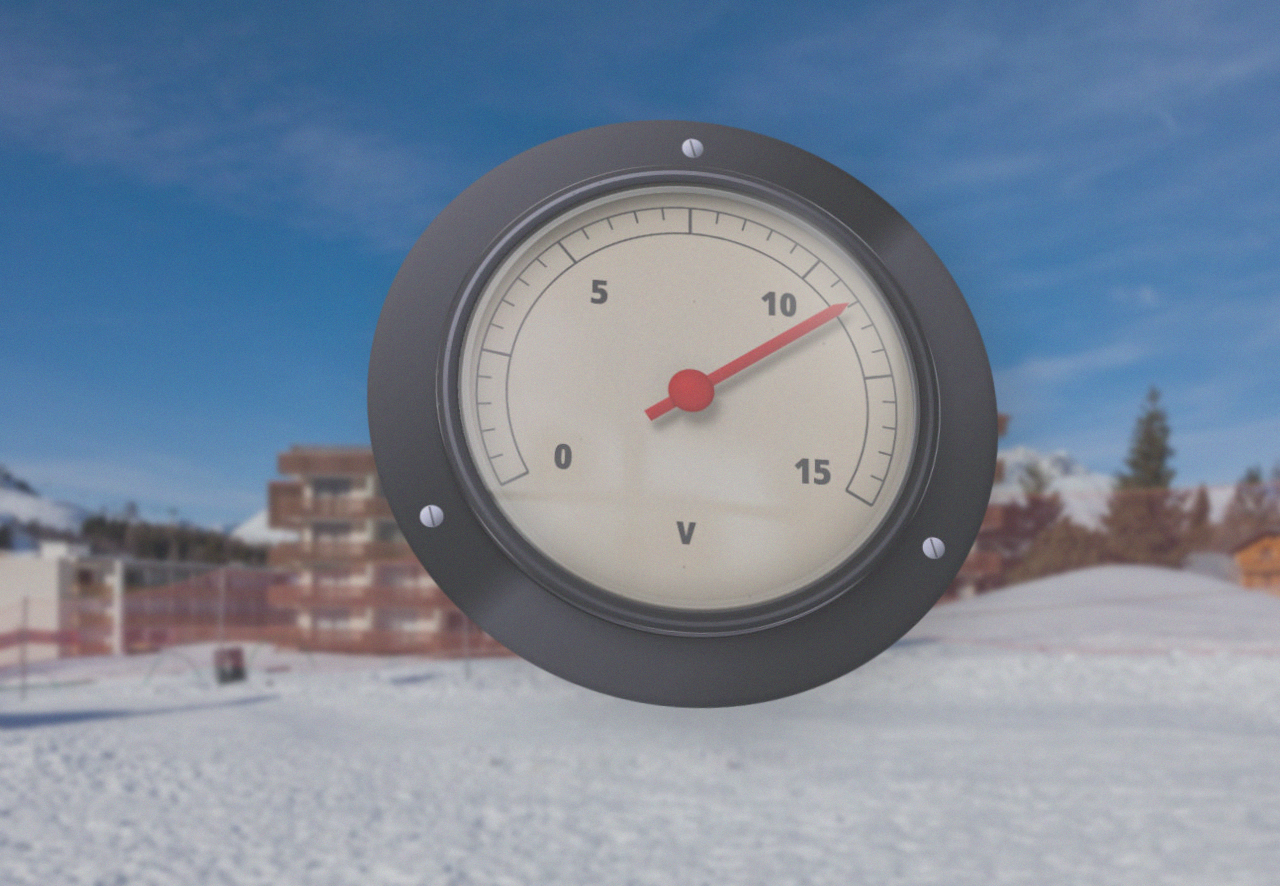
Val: 11
